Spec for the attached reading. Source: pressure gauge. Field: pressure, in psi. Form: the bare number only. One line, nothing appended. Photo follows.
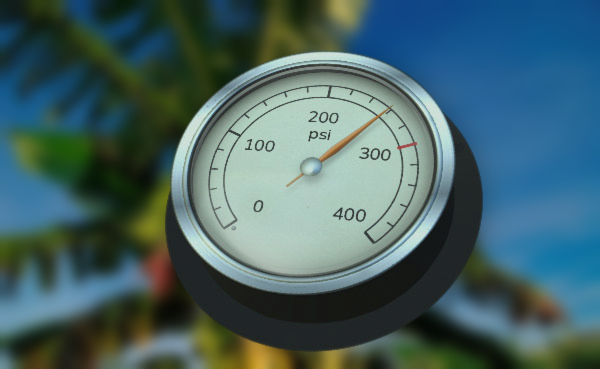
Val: 260
